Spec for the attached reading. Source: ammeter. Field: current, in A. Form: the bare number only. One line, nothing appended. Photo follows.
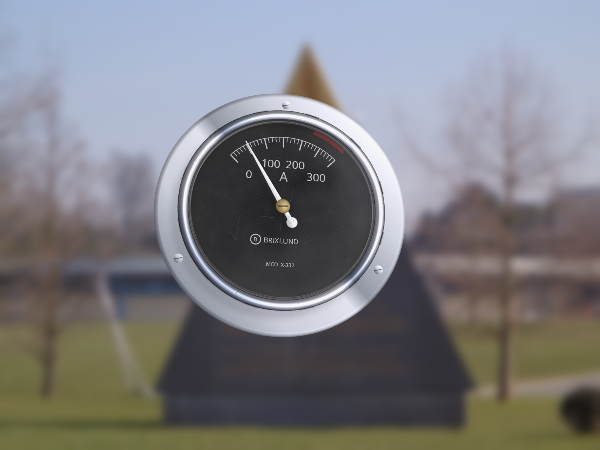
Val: 50
